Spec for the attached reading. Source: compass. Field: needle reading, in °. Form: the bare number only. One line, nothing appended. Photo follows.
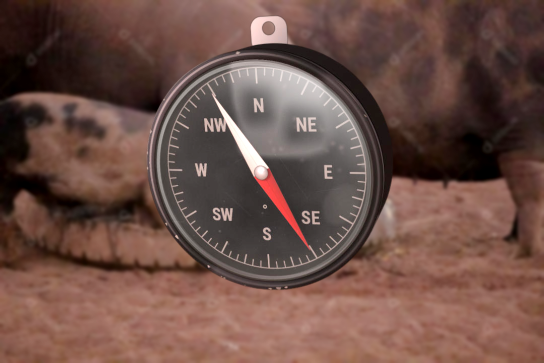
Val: 150
